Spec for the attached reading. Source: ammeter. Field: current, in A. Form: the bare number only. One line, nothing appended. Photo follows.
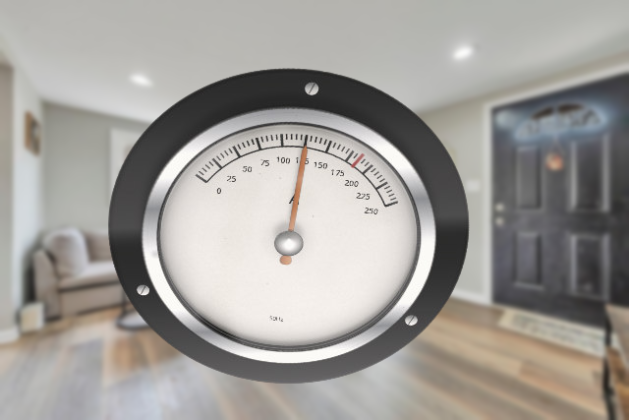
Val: 125
